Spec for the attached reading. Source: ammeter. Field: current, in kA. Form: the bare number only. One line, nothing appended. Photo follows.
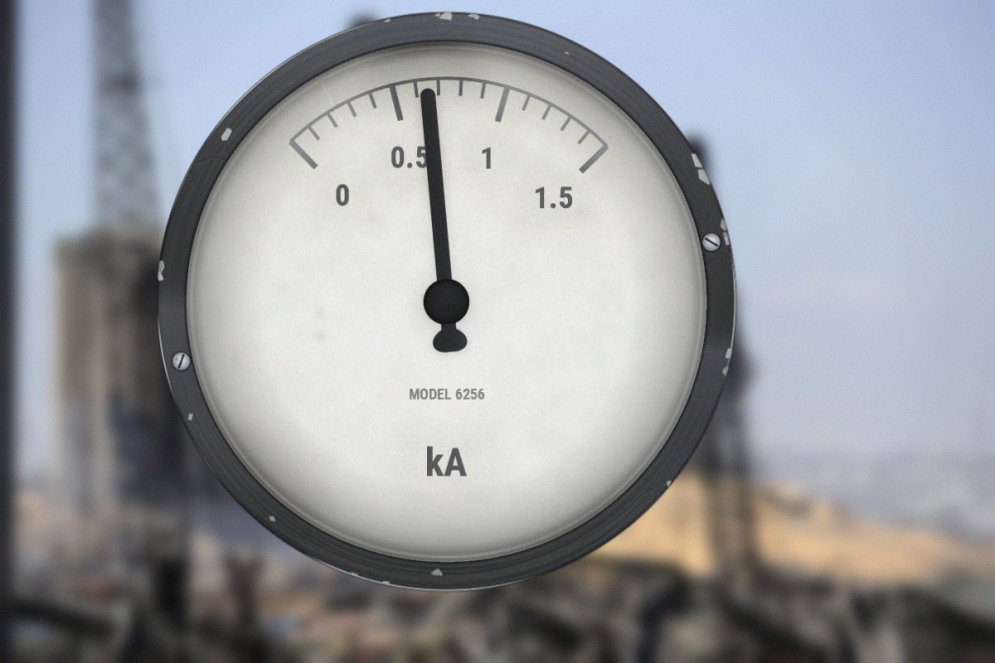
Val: 0.65
